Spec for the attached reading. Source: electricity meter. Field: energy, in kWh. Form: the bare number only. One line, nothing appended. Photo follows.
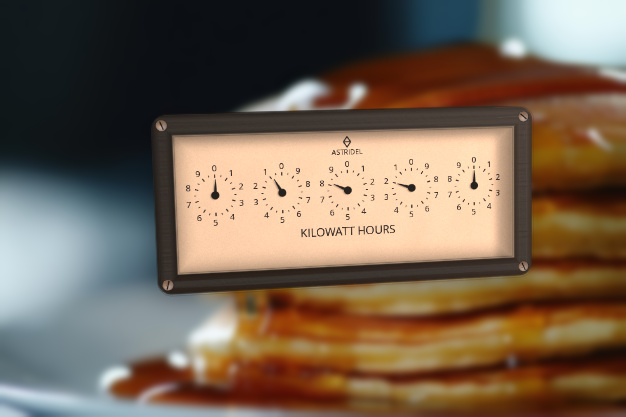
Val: 820
